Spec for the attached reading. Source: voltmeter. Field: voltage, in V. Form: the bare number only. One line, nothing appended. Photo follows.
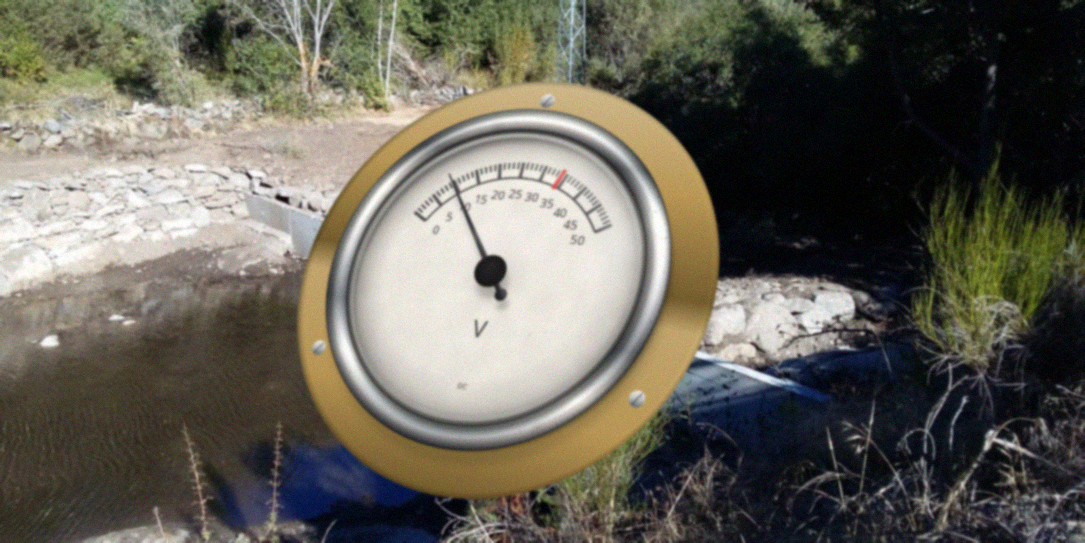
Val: 10
